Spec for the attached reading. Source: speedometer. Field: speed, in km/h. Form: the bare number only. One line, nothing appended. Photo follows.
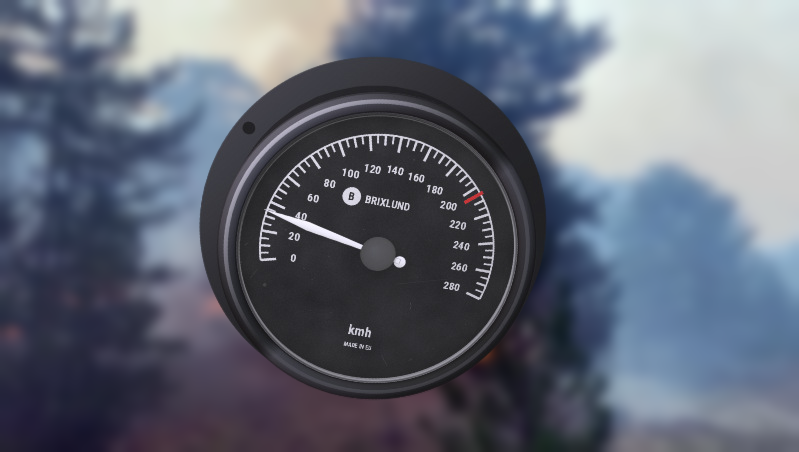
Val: 35
